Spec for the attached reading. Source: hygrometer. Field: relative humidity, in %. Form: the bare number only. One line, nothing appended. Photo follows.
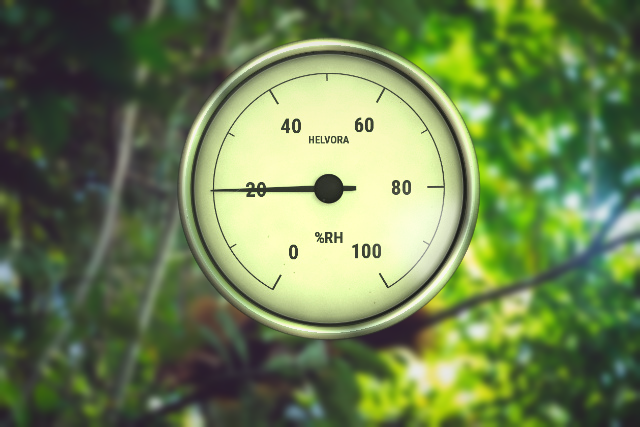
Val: 20
